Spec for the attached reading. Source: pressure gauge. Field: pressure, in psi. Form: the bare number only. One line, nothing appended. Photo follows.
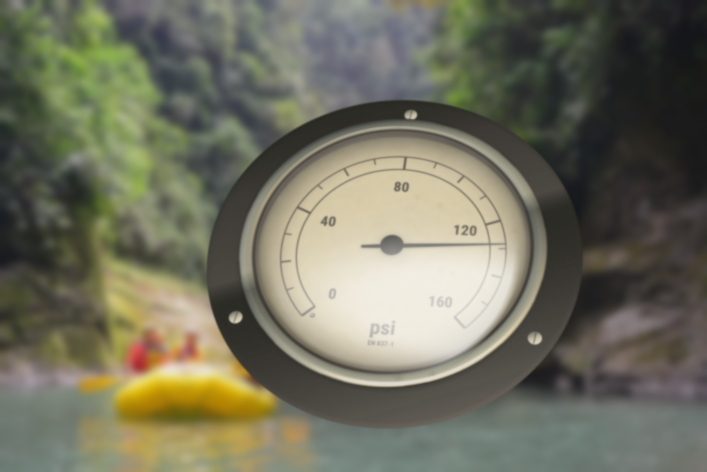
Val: 130
